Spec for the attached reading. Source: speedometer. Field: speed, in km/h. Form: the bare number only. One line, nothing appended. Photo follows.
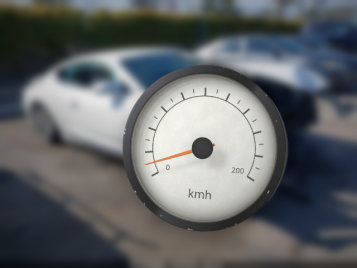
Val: 10
